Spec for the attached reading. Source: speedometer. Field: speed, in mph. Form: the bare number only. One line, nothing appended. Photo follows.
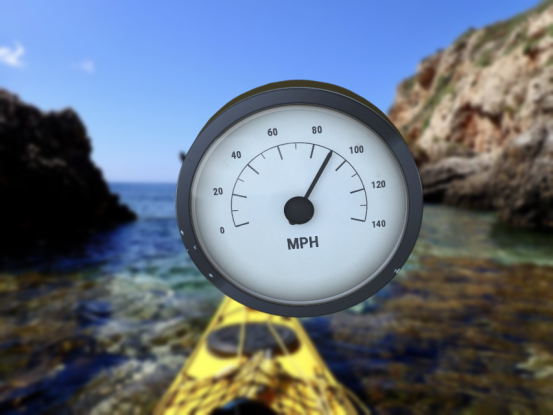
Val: 90
